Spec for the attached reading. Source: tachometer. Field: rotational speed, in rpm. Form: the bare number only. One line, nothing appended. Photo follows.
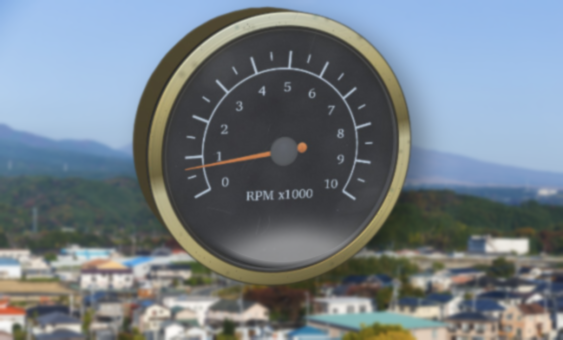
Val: 750
